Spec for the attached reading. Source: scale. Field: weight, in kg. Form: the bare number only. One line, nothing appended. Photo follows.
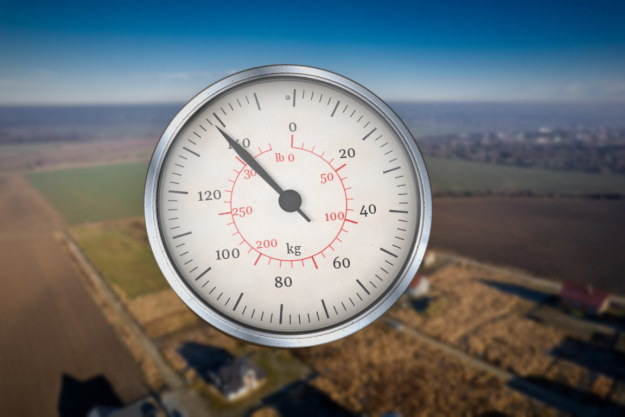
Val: 138
